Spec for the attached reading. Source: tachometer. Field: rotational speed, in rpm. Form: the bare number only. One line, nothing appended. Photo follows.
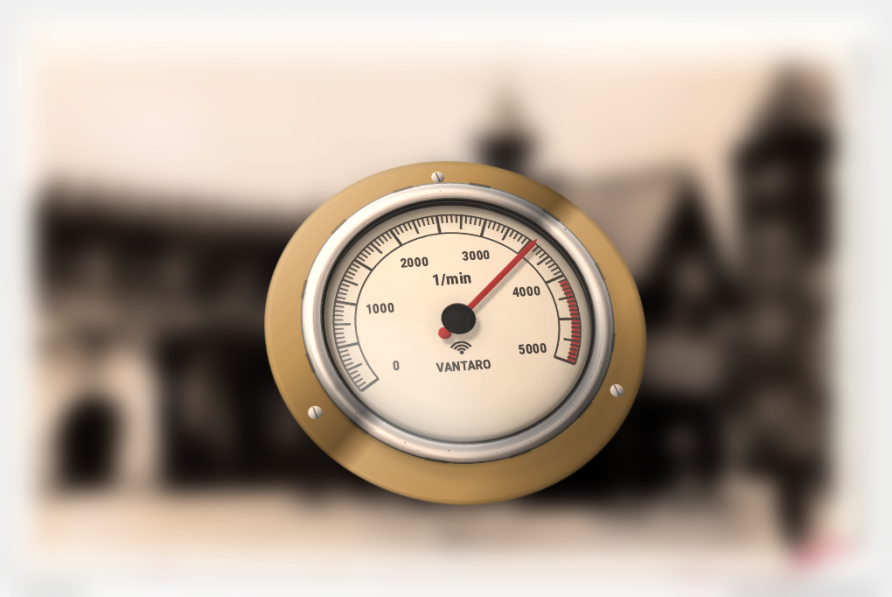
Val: 3550
